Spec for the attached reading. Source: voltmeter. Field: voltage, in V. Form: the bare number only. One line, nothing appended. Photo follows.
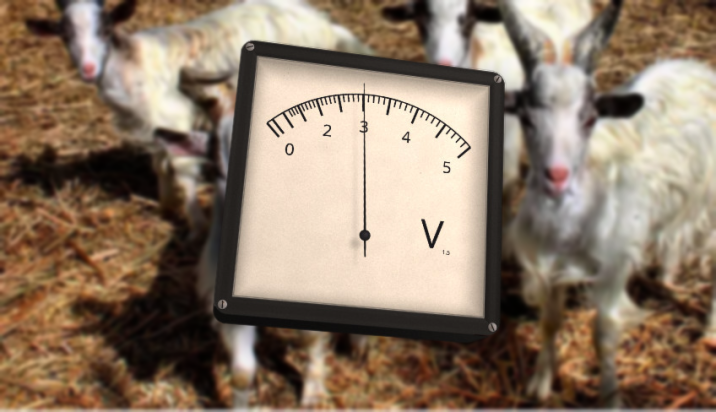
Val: 3
